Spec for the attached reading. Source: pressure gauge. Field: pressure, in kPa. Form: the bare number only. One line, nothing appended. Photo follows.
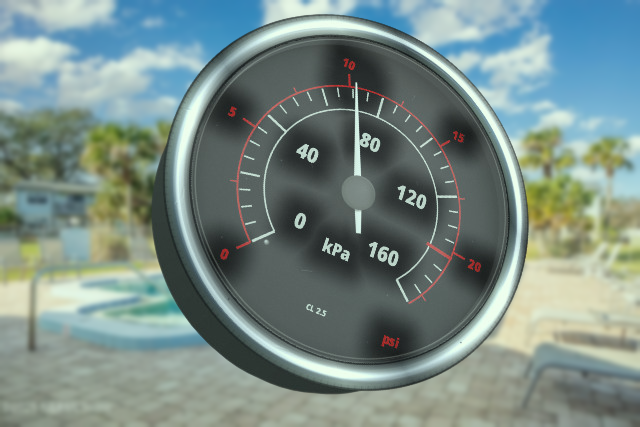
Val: 70
